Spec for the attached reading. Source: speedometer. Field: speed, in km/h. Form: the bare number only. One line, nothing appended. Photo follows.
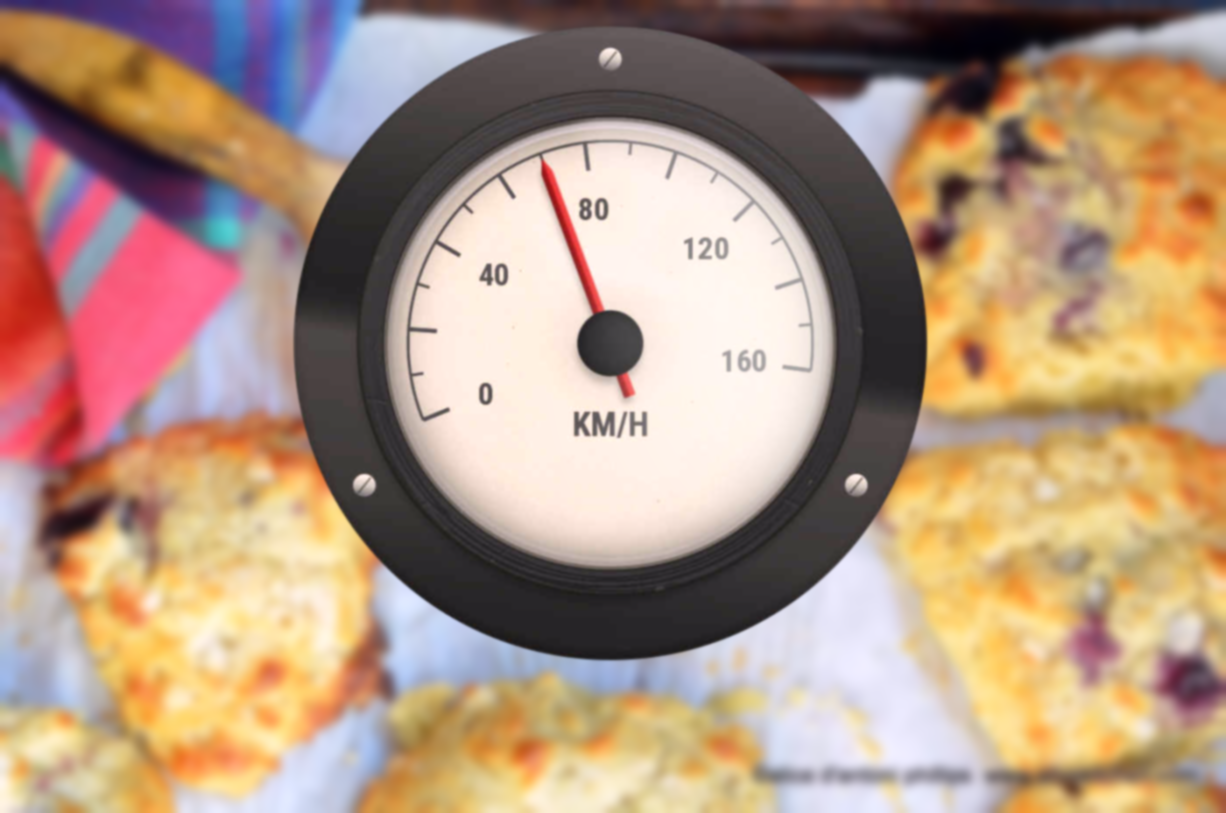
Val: 70
